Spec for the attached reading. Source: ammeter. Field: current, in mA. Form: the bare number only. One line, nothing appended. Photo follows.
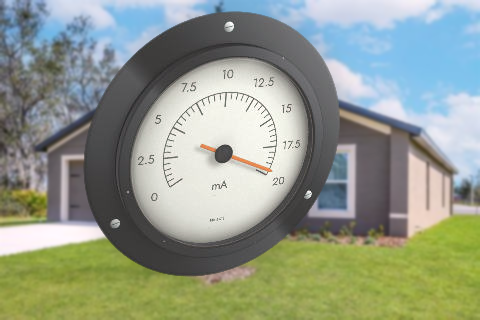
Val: 19.5
